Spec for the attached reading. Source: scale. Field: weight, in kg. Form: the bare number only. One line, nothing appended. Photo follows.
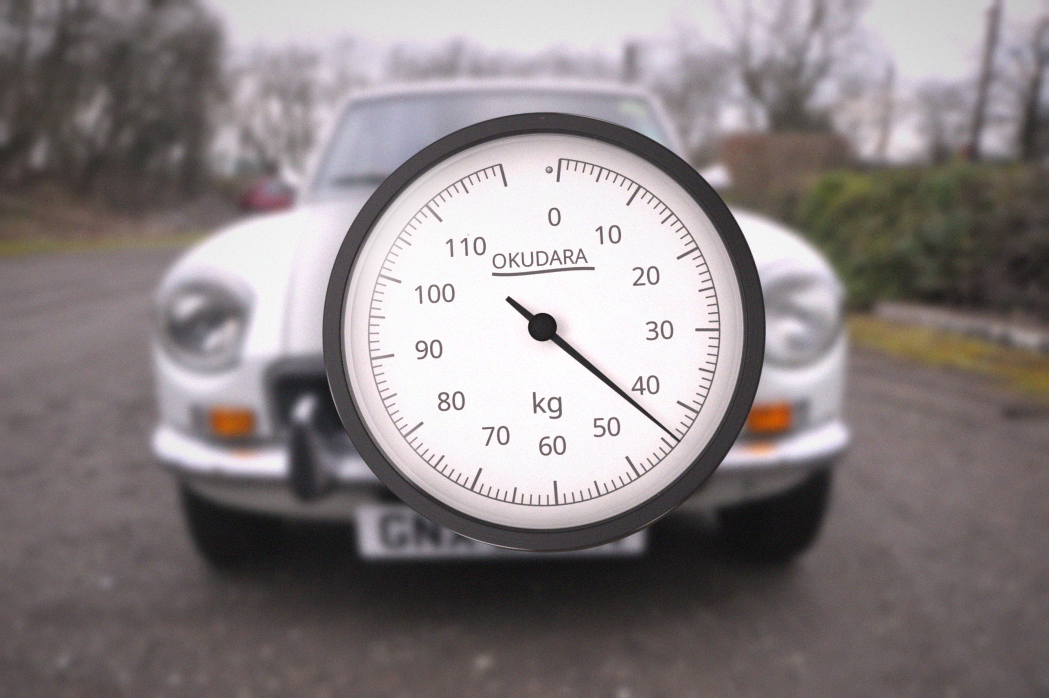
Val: 44
